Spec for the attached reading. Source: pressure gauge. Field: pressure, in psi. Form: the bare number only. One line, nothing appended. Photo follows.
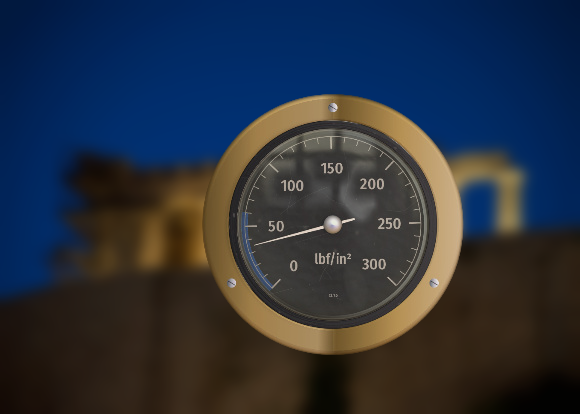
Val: 35
